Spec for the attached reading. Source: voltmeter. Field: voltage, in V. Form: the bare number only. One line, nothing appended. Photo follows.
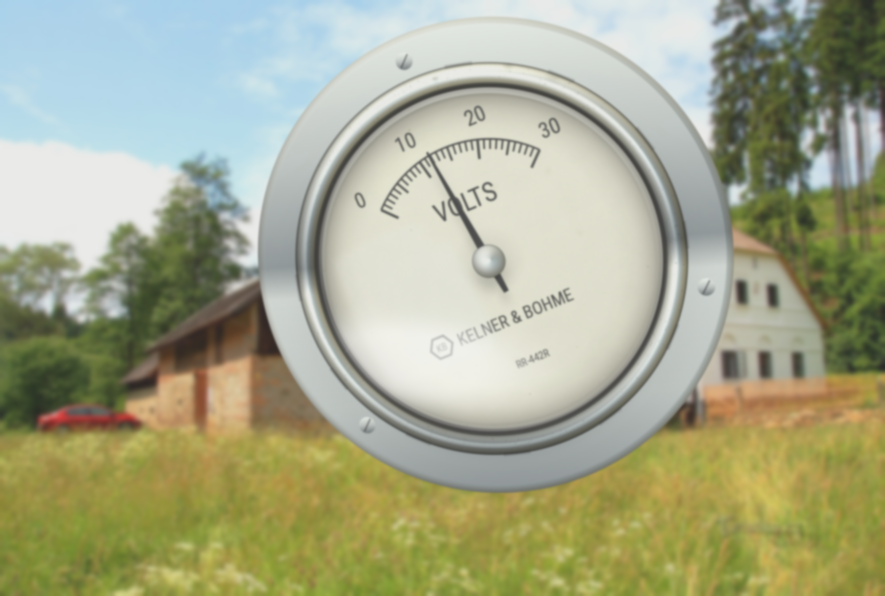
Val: 12
